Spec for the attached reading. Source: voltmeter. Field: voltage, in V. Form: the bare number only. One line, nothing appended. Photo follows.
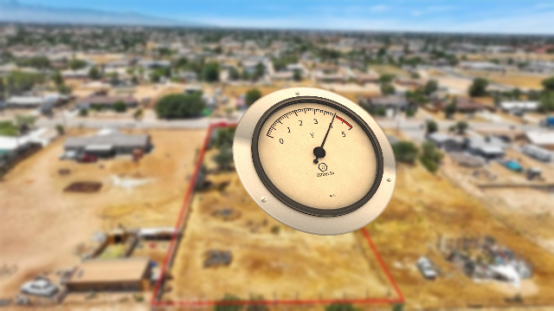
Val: 4
